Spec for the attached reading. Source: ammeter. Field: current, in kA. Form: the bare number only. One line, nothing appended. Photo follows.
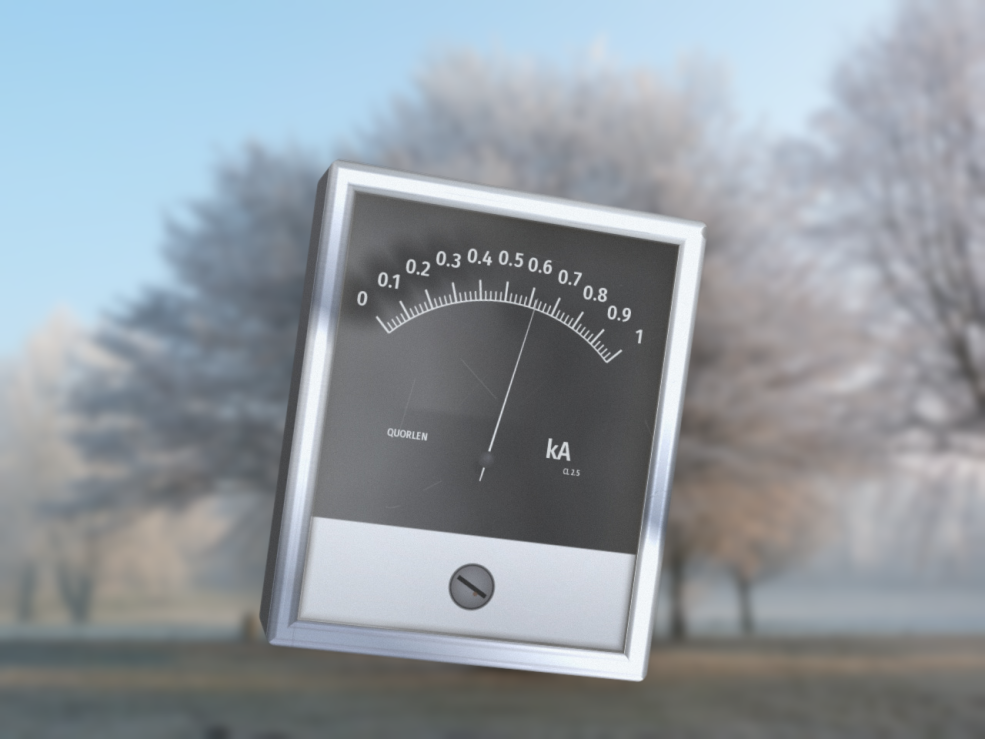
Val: 0.62
